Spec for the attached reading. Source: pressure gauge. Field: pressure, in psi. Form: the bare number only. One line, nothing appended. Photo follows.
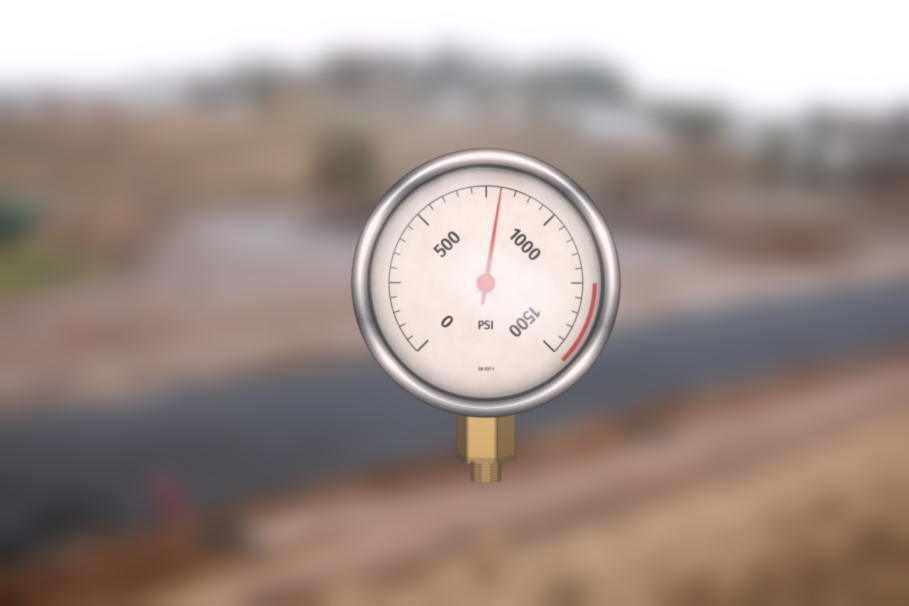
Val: 800
